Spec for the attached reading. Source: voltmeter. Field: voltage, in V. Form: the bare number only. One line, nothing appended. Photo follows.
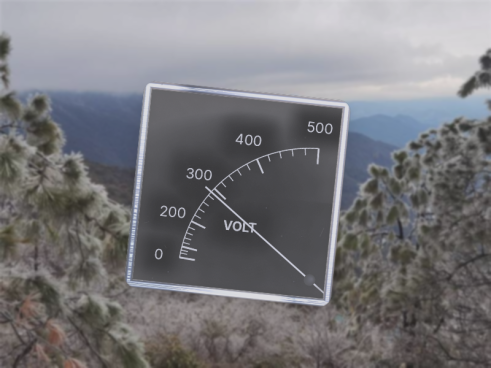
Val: 290
